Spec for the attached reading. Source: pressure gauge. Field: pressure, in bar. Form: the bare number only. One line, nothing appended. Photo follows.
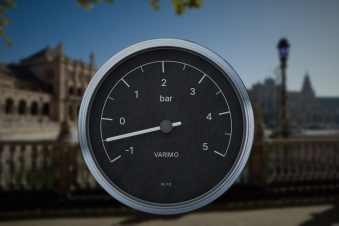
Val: -0.5
